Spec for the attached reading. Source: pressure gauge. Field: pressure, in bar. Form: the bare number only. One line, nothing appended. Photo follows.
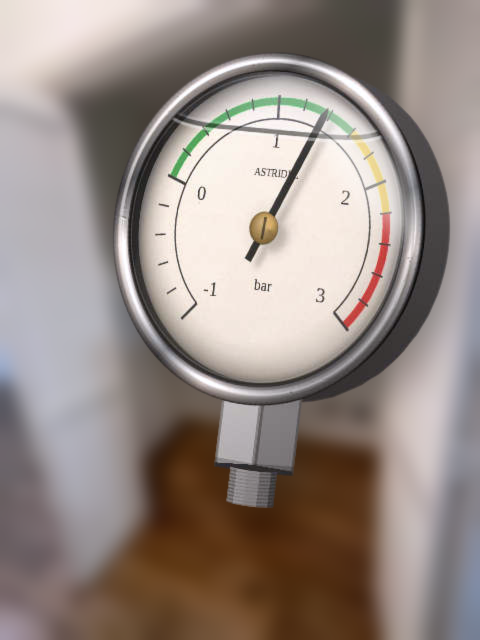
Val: 1.4
